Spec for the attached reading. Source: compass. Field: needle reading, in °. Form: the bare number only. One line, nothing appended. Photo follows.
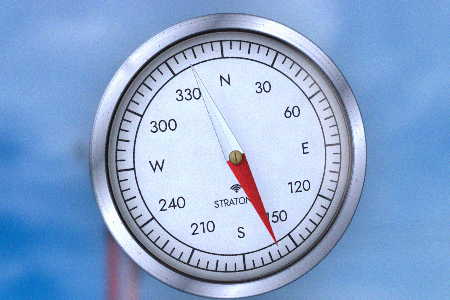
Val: 160
